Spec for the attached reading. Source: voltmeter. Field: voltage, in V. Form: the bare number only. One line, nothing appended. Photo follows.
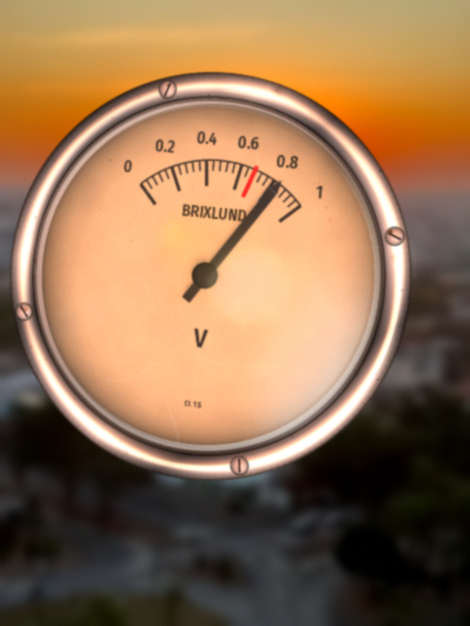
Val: 0.84
